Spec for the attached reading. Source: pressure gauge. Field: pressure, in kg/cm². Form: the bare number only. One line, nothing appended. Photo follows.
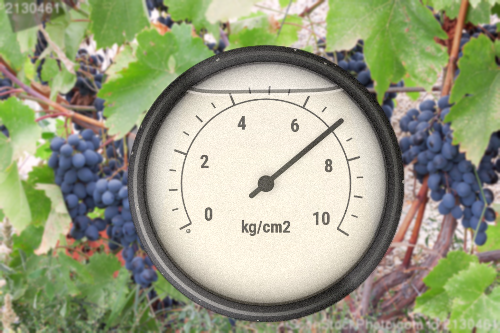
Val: 7
